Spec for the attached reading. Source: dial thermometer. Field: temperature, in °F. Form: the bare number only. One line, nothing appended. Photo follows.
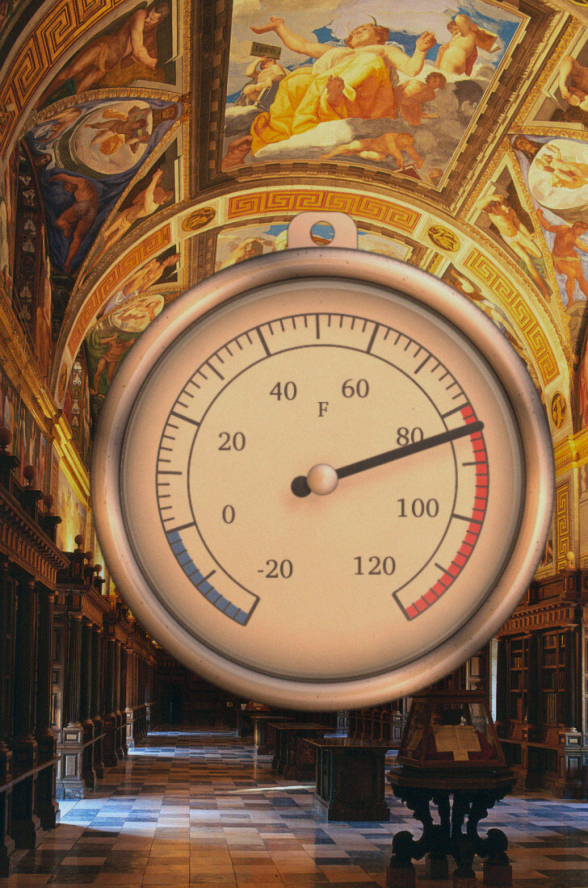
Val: 84
